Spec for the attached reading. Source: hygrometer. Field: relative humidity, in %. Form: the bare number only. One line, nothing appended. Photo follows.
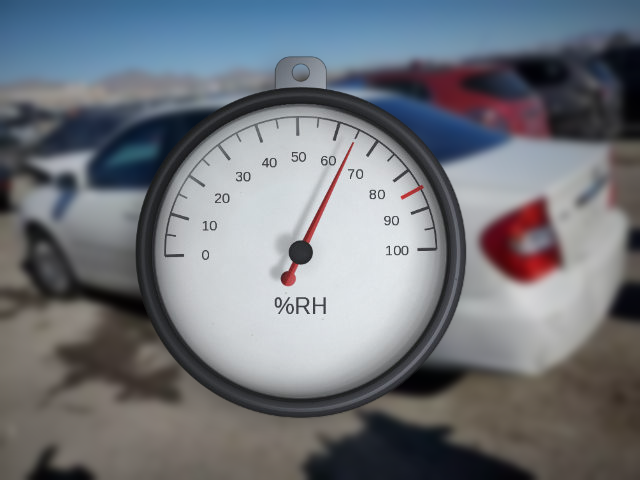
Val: 65
